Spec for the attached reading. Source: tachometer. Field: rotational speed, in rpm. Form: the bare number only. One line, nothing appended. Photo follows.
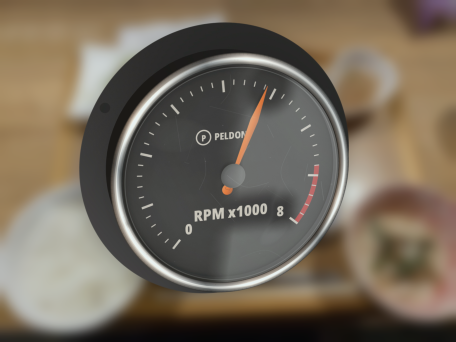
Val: 4800
